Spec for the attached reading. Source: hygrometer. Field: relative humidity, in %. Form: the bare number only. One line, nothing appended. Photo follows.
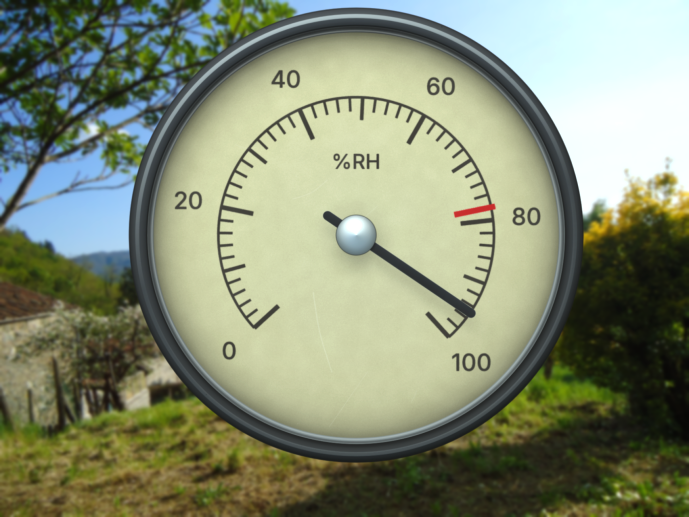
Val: 95
